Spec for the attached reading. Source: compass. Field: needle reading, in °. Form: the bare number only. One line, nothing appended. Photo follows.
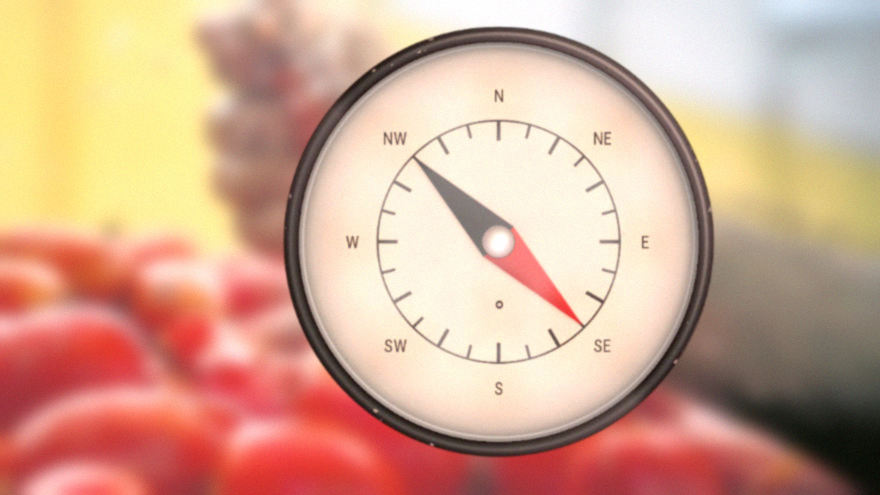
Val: 135
